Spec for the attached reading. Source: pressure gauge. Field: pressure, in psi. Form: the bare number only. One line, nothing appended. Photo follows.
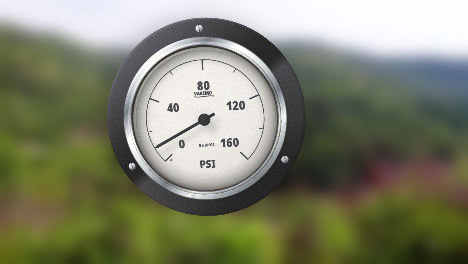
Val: 10
